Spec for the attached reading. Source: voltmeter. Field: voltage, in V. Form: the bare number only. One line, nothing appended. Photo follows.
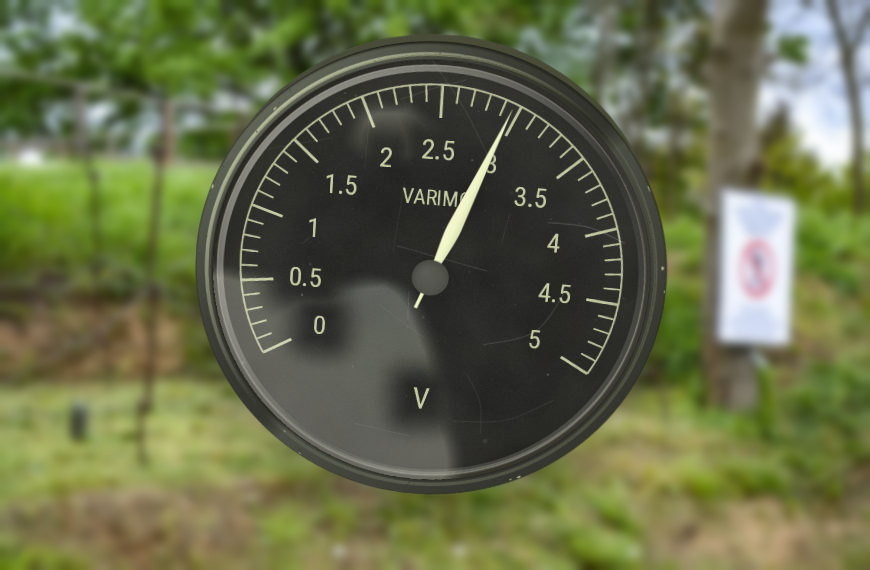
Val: 2.95
